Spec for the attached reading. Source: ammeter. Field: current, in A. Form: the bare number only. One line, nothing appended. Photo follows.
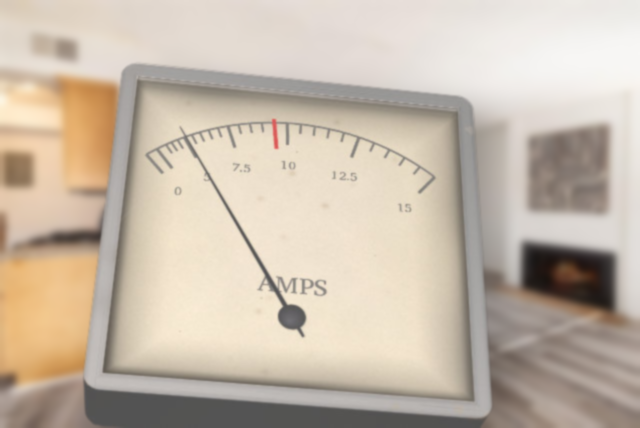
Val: 5
